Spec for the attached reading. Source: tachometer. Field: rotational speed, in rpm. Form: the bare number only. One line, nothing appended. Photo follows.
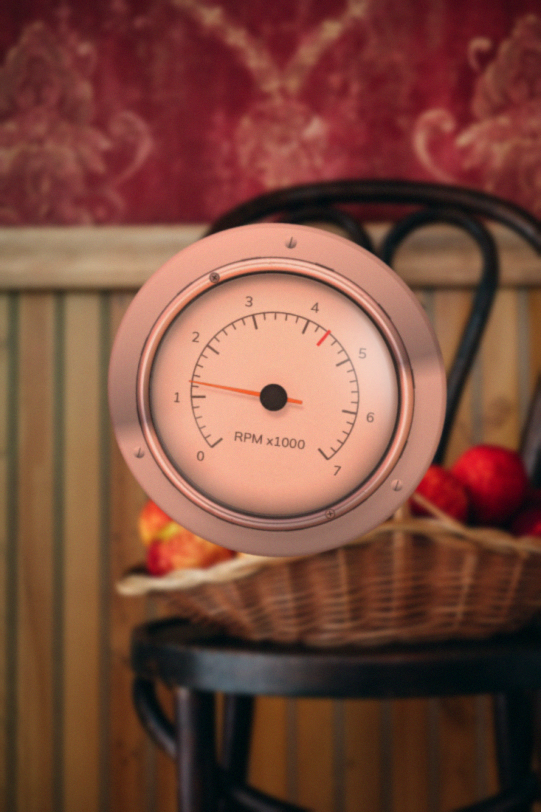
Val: 1300
